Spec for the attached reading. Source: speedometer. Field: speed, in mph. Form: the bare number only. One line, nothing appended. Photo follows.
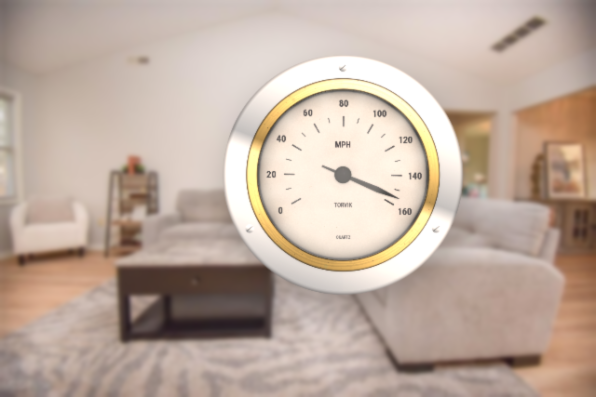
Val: 155
